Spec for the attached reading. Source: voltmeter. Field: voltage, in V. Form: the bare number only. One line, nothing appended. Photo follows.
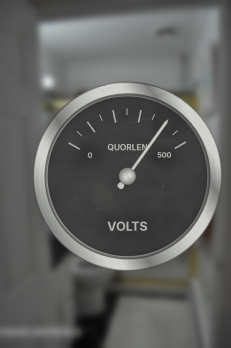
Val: 400
